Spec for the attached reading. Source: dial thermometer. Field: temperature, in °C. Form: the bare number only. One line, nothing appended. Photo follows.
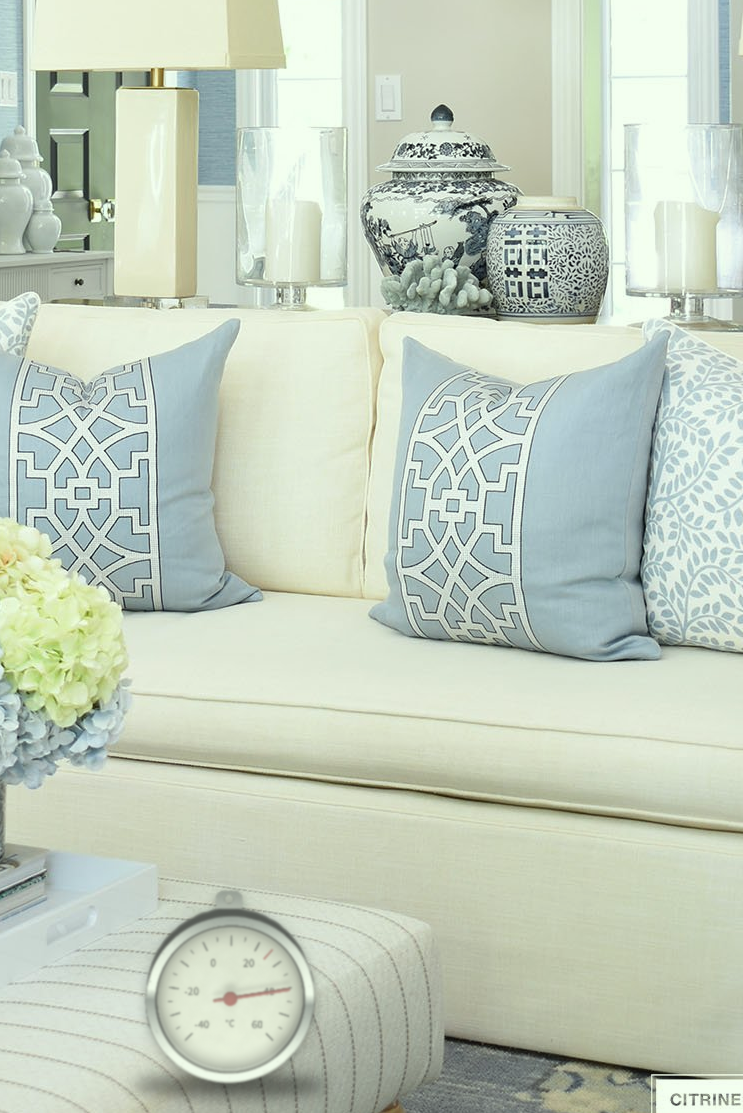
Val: 40
